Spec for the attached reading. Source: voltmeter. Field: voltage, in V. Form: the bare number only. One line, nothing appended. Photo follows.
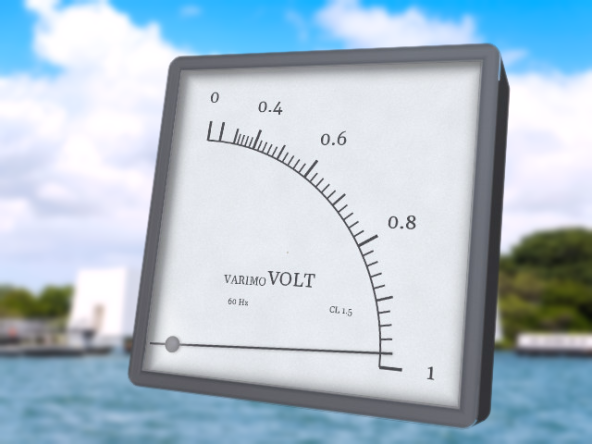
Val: 0.98
